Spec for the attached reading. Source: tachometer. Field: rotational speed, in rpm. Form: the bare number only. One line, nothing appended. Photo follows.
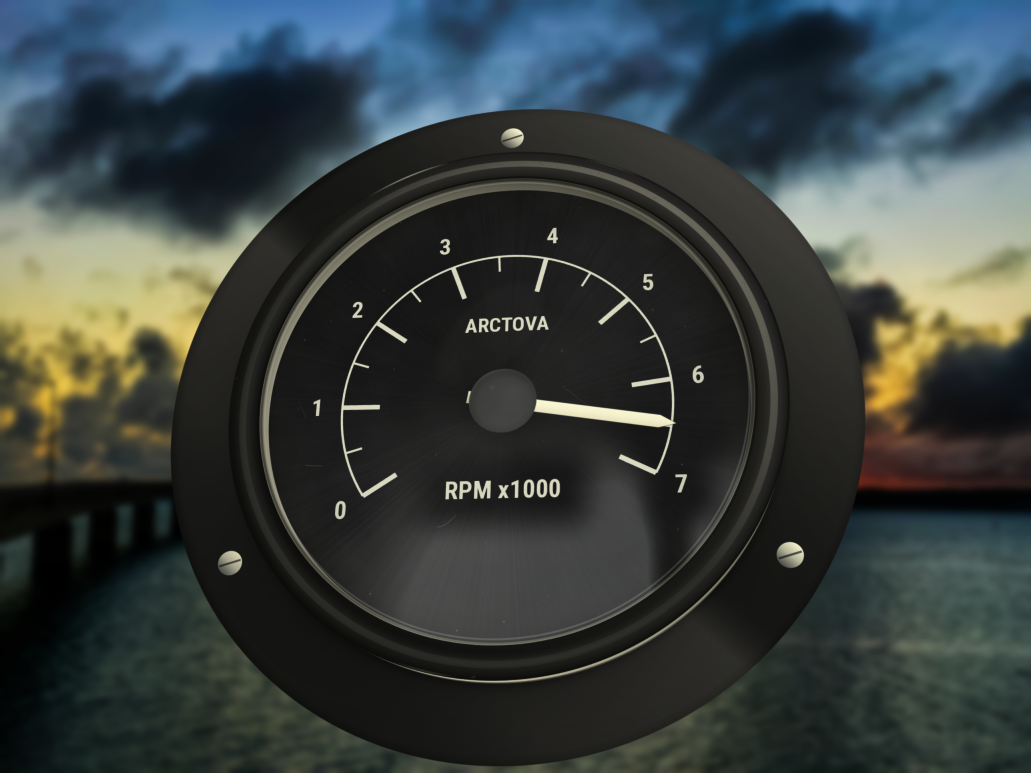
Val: 6500
